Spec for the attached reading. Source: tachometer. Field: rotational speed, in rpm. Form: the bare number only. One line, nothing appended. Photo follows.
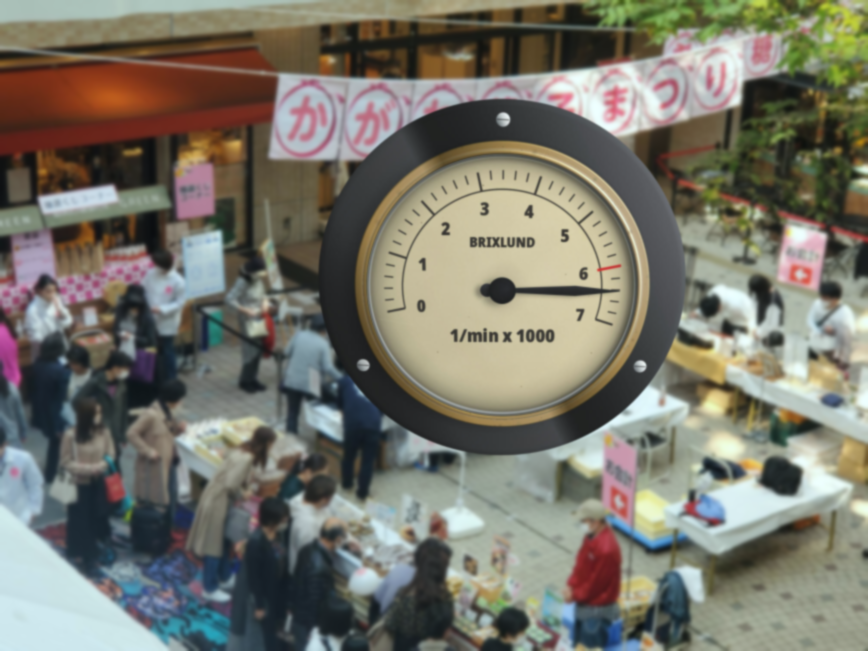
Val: 6400
